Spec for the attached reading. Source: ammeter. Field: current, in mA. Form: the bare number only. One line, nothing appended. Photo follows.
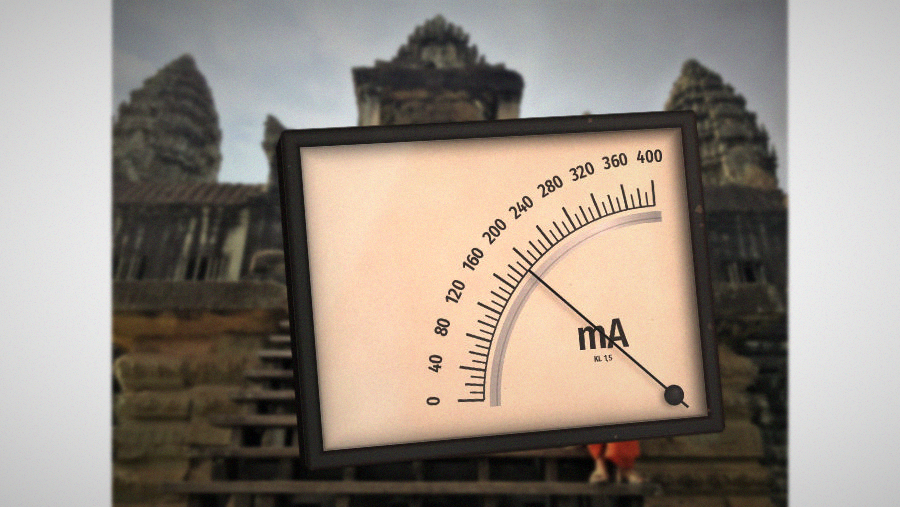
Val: 190
